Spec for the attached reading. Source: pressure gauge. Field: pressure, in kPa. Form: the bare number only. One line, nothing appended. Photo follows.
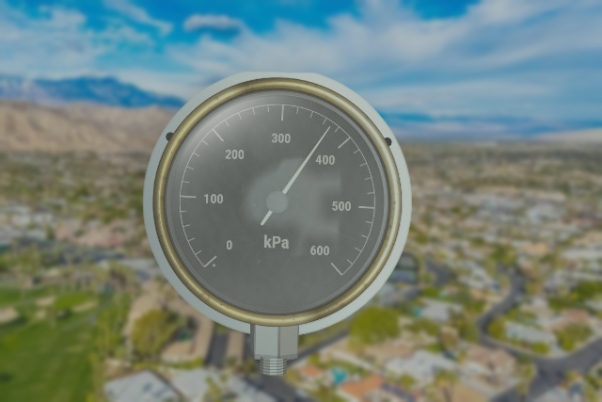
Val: 370
